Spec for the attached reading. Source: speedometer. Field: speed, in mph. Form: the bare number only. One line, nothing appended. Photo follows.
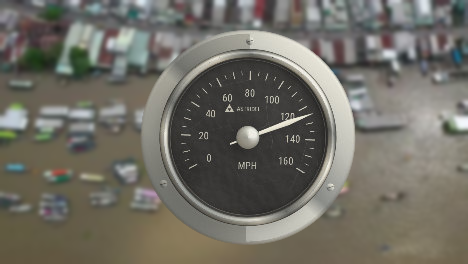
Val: 125
